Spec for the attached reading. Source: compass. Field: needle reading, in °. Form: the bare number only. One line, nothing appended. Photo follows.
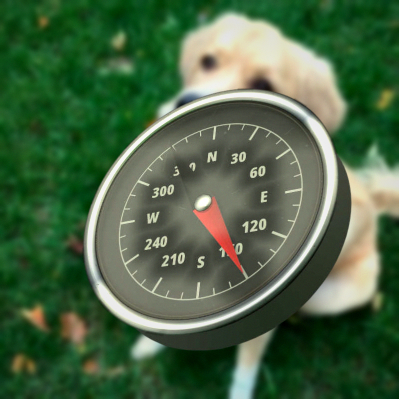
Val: 150
